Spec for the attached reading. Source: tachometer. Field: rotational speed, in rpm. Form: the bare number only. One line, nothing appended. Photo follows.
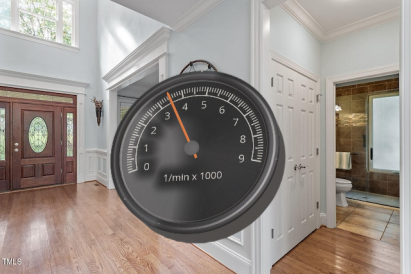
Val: 3500
